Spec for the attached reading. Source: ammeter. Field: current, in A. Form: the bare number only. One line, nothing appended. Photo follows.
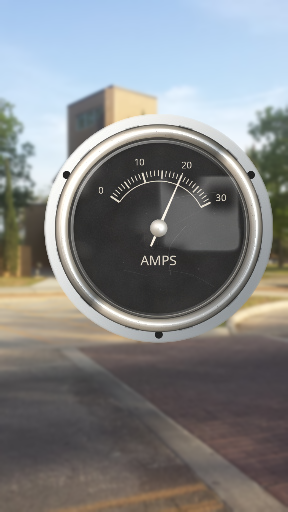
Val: 20
